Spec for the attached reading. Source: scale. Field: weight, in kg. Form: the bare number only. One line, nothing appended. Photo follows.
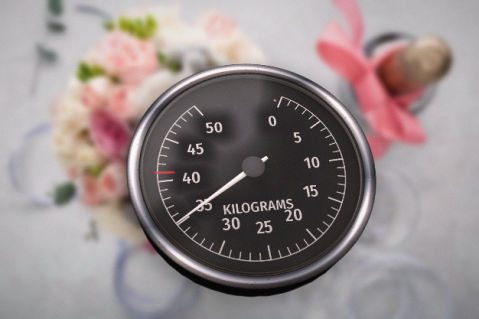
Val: 35
